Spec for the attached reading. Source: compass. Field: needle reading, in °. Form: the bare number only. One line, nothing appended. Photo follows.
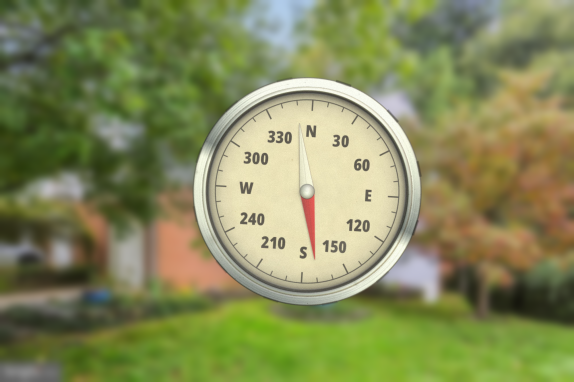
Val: 170
